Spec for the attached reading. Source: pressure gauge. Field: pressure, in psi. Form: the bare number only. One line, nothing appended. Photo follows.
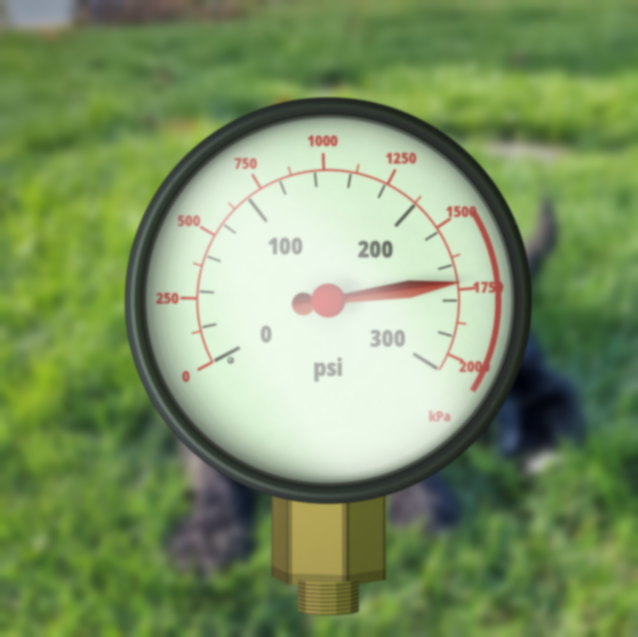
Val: 250
